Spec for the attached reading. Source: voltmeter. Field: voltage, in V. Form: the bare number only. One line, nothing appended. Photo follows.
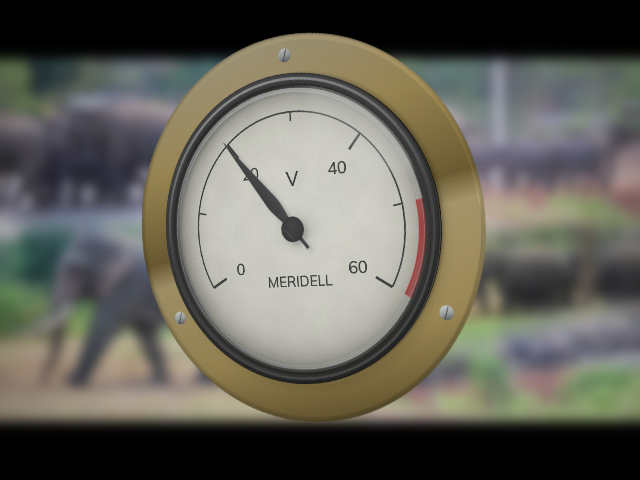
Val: 20
